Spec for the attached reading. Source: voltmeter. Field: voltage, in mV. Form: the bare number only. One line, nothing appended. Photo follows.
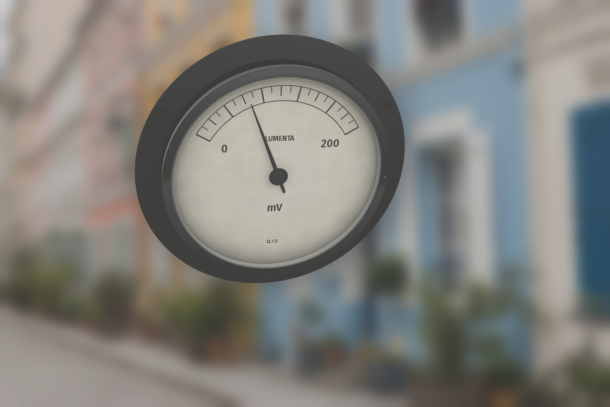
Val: 65
